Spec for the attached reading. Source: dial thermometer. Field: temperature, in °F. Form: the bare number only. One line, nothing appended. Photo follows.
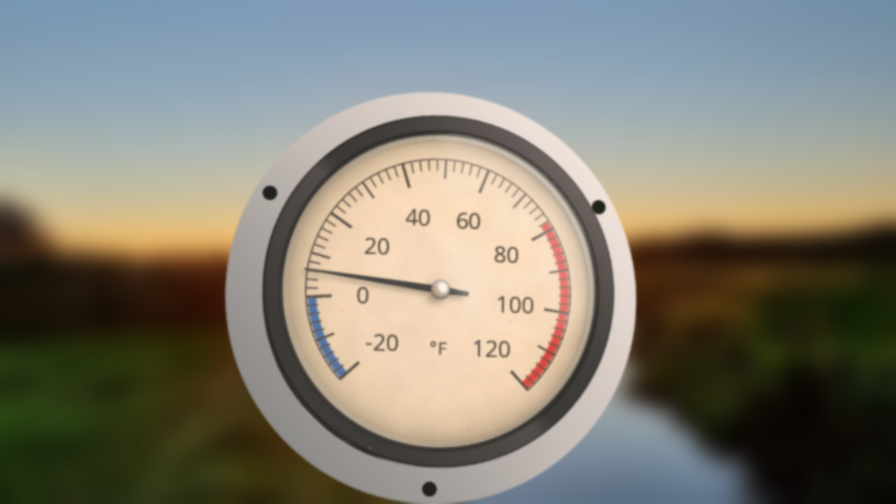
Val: 6
